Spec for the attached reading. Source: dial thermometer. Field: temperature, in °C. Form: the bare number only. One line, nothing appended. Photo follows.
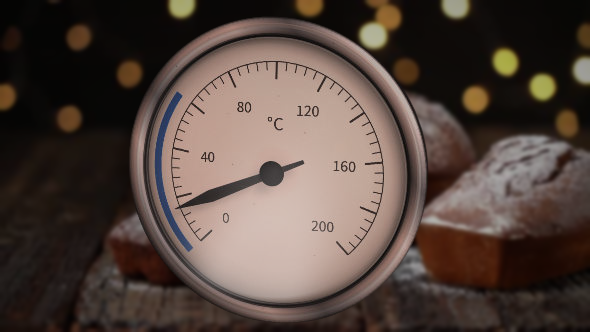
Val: 16
